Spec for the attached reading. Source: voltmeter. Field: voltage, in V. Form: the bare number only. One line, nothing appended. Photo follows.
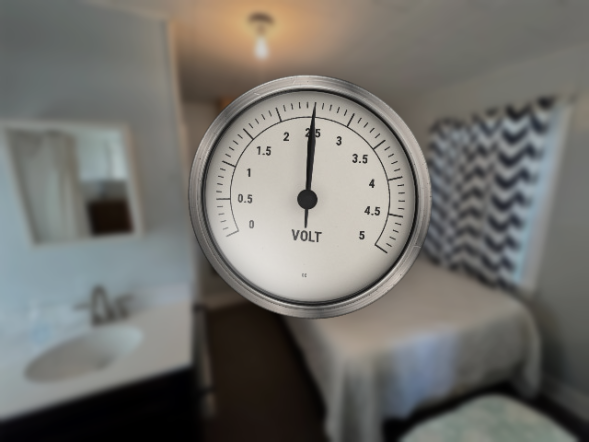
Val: 2.5
